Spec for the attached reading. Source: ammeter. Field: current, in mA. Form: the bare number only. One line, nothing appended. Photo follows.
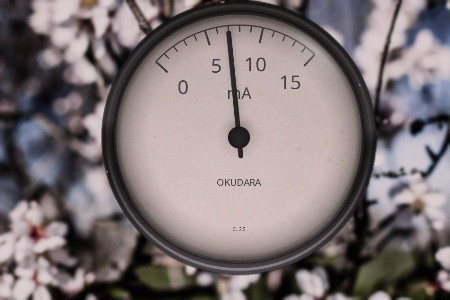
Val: 7
